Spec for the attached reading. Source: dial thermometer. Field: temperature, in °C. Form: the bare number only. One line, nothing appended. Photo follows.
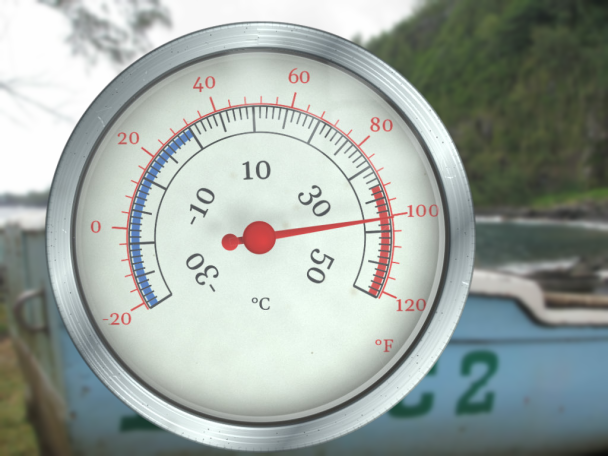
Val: 38
